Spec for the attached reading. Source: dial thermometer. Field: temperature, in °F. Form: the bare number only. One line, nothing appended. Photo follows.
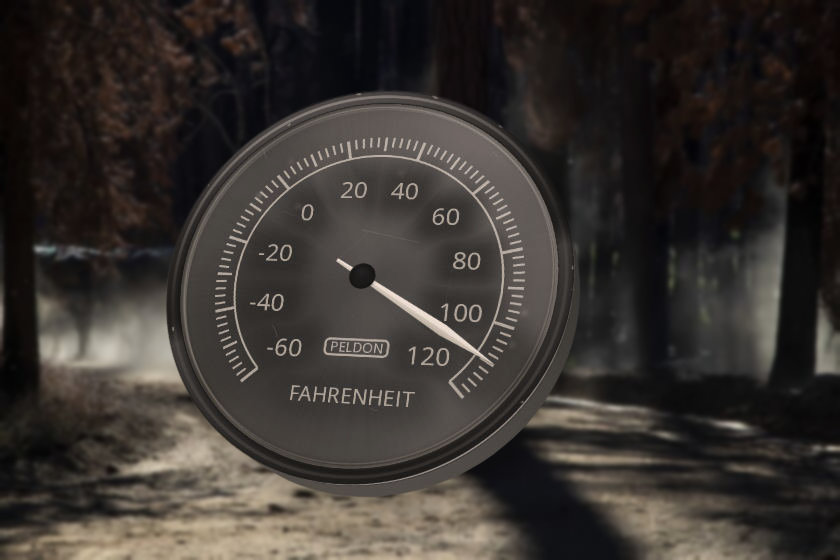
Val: 110
